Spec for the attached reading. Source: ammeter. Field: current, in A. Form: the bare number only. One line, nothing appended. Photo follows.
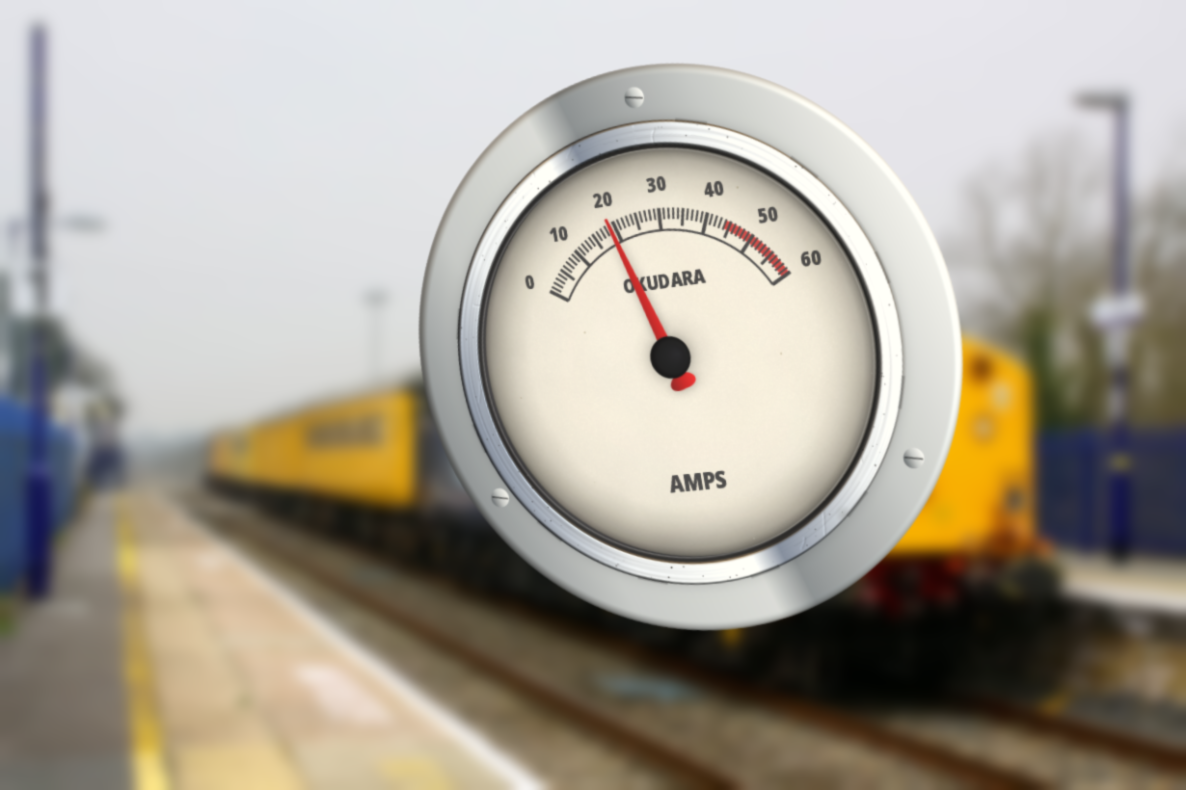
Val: 20
